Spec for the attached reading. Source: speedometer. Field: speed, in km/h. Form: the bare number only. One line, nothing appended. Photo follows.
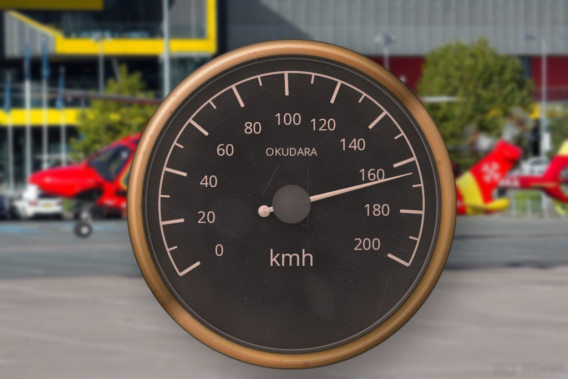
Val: 165
